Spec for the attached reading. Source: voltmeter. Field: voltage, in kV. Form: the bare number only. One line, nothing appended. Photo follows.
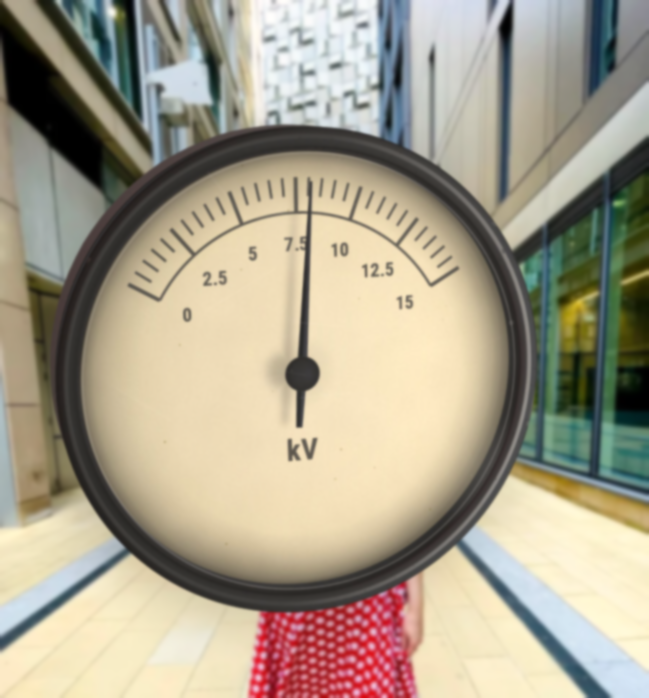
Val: 8
